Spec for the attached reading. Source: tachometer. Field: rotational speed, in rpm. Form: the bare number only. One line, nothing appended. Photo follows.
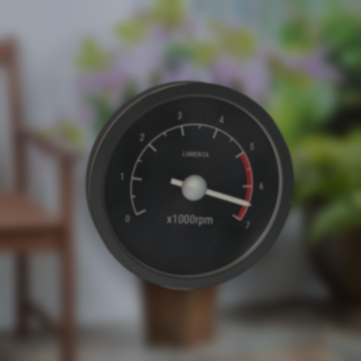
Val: 6500
